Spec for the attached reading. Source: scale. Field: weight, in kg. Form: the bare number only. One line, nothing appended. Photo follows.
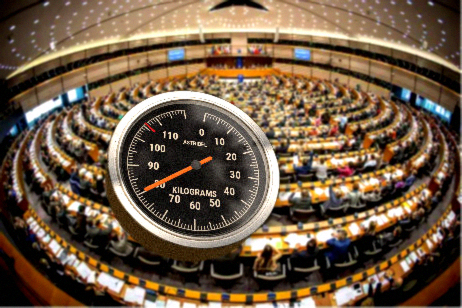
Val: 80
